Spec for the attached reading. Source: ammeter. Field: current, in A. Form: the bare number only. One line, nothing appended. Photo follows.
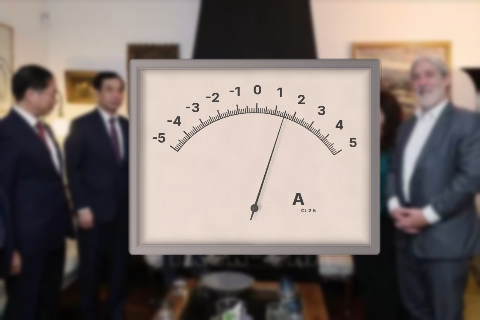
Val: 1.5
